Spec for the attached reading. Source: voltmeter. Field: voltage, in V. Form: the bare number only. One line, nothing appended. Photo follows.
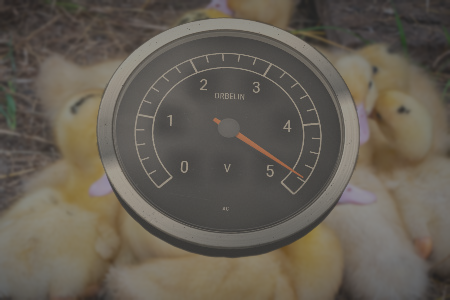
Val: 4.8
